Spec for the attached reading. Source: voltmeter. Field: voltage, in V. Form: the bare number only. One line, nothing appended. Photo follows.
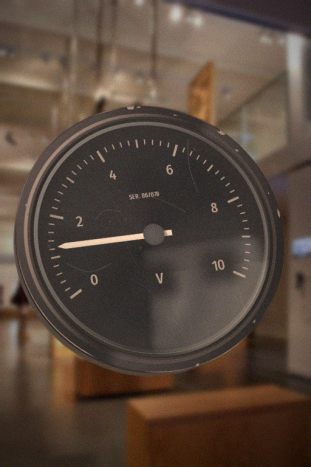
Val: 1.2
